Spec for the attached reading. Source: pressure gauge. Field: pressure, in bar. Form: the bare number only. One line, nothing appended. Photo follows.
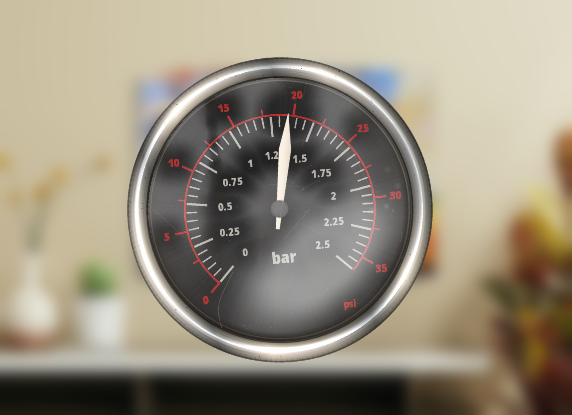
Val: 1.35
